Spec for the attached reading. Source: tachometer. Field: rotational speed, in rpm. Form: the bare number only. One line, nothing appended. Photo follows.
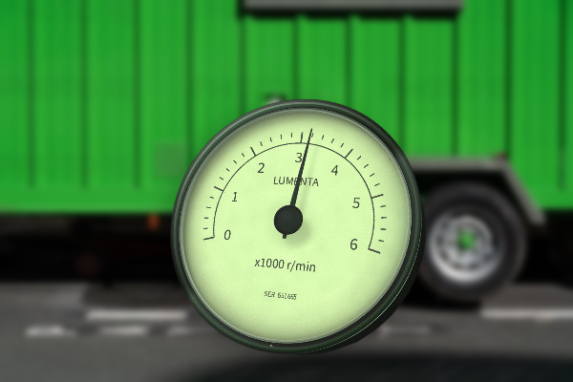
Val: 3200
